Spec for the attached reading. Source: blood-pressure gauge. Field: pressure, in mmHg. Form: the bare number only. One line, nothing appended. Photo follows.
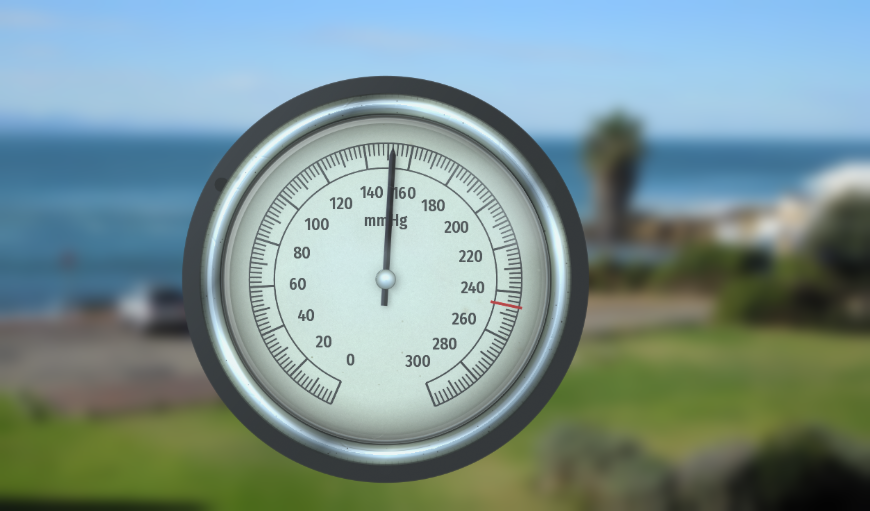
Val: 152
